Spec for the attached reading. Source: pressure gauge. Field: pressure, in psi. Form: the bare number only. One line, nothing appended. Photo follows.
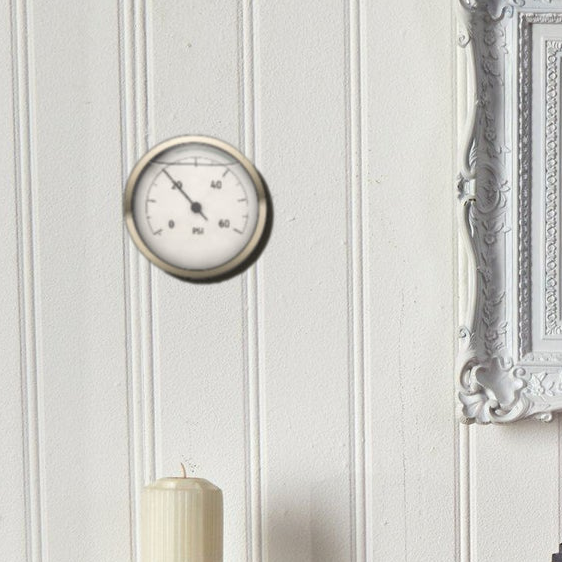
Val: 20
